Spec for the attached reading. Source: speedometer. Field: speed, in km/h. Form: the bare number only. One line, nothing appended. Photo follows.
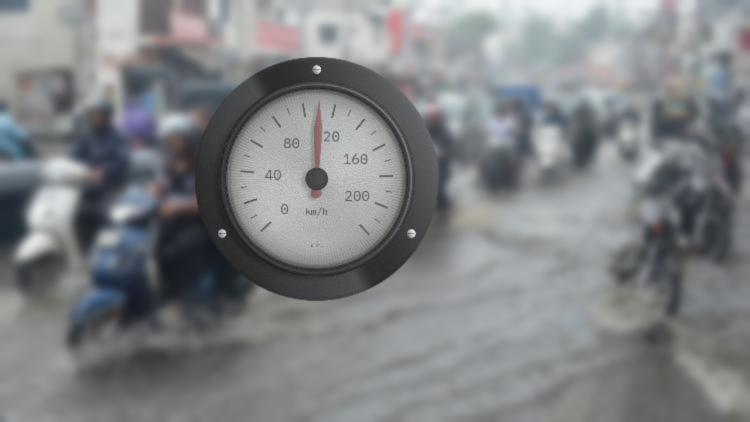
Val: 110
